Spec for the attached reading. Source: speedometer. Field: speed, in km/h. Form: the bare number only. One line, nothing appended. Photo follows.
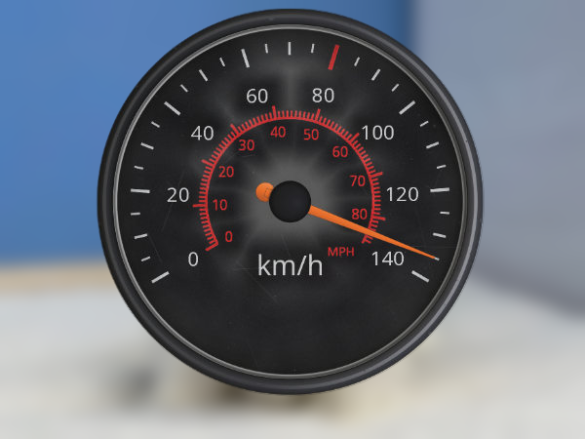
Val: 135
